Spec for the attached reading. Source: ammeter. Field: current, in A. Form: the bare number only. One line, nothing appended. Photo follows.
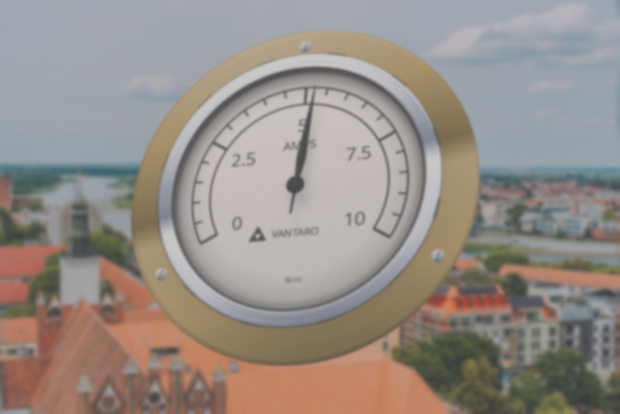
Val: 5.25
